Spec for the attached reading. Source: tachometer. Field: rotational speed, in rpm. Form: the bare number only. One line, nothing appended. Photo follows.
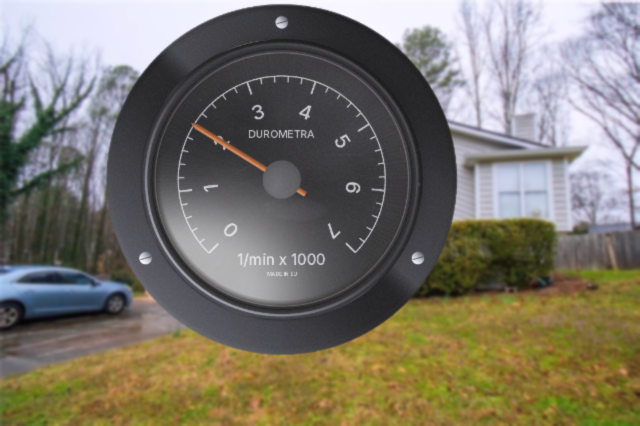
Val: 2000
